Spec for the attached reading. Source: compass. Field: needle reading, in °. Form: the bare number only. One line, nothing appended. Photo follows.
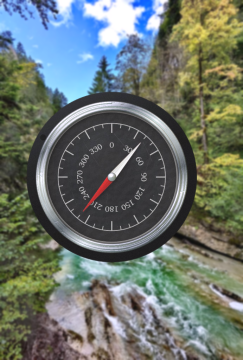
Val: 220
